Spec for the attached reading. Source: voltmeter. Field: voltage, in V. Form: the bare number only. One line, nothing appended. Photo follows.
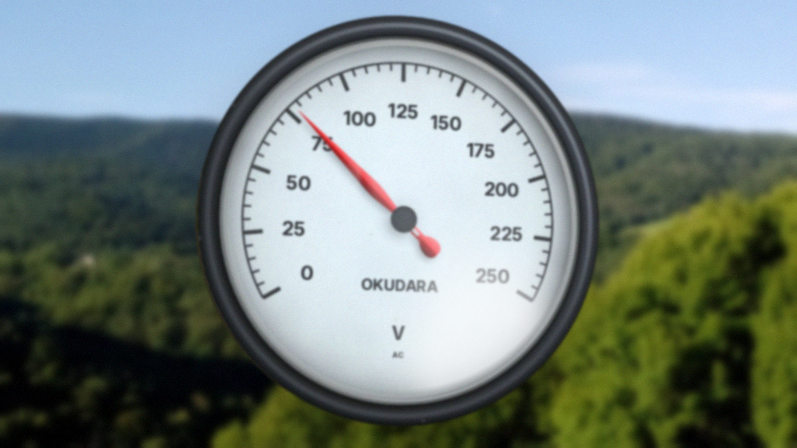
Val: 77.5
